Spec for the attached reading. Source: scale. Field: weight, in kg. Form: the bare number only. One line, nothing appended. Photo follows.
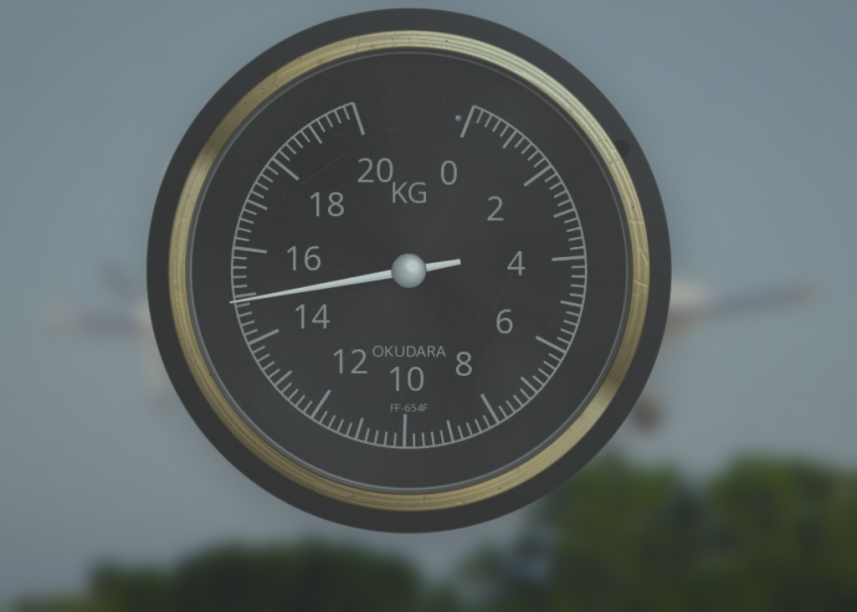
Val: 14.9
